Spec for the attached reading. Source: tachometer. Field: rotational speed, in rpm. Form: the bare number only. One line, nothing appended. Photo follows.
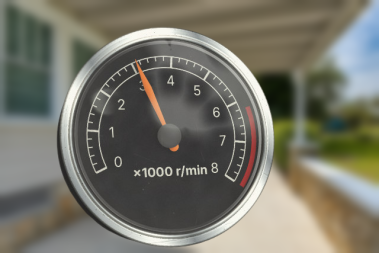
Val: 3100
